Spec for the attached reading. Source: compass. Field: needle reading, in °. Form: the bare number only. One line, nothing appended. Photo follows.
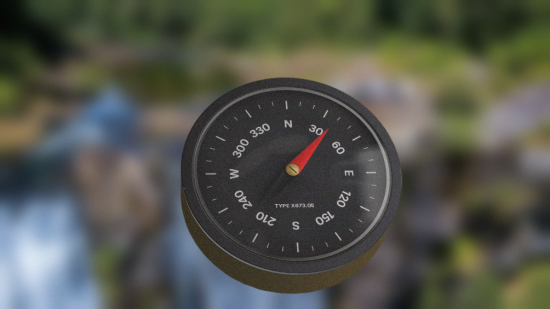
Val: 40
